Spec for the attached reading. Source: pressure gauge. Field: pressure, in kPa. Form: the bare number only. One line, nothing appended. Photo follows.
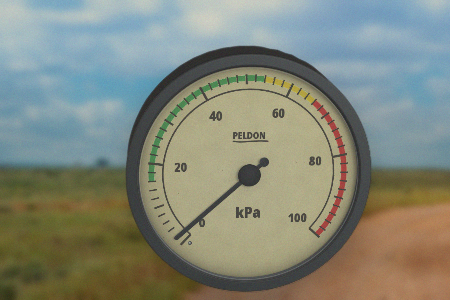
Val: 2
